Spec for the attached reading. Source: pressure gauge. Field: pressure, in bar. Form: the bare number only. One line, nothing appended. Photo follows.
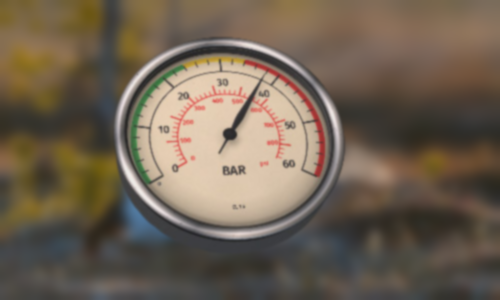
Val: 38
